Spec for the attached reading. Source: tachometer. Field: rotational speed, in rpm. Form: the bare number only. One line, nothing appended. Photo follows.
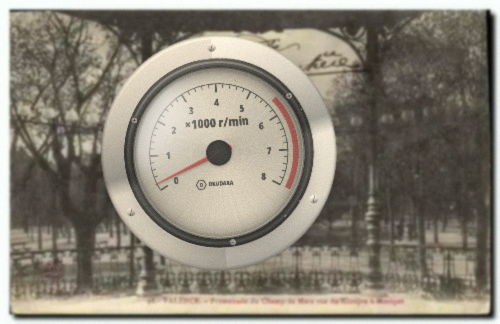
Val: 200
